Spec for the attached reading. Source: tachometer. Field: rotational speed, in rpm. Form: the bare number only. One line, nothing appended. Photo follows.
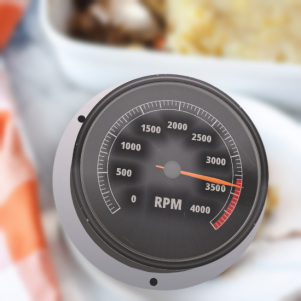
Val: 3400
